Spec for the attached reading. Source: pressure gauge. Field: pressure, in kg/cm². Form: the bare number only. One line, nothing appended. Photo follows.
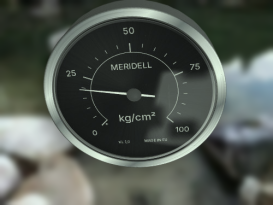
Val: 20
